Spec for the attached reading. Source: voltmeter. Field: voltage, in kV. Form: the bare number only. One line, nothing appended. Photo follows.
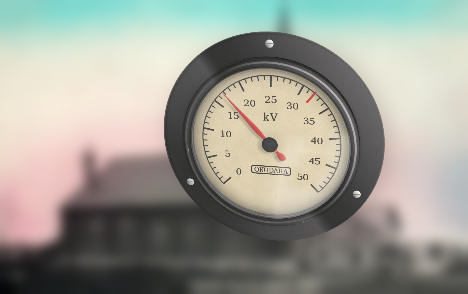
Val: 17
